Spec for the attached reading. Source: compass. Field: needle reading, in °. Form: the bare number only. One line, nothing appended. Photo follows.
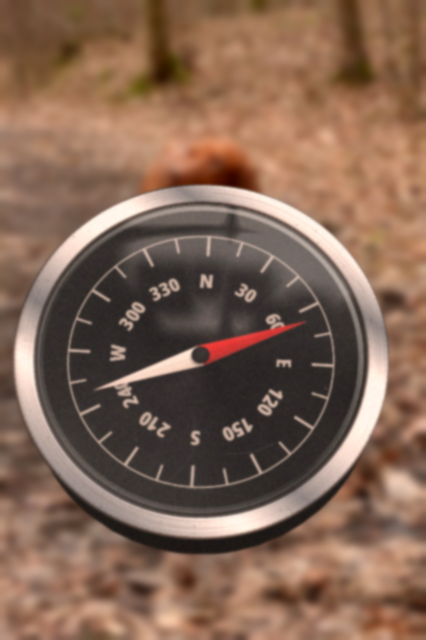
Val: 67.5
